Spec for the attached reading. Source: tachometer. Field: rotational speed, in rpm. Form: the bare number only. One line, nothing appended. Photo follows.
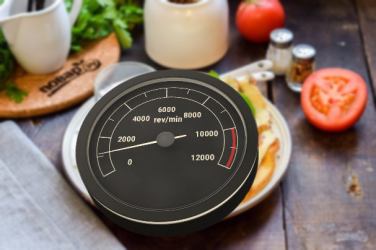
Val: 1000
